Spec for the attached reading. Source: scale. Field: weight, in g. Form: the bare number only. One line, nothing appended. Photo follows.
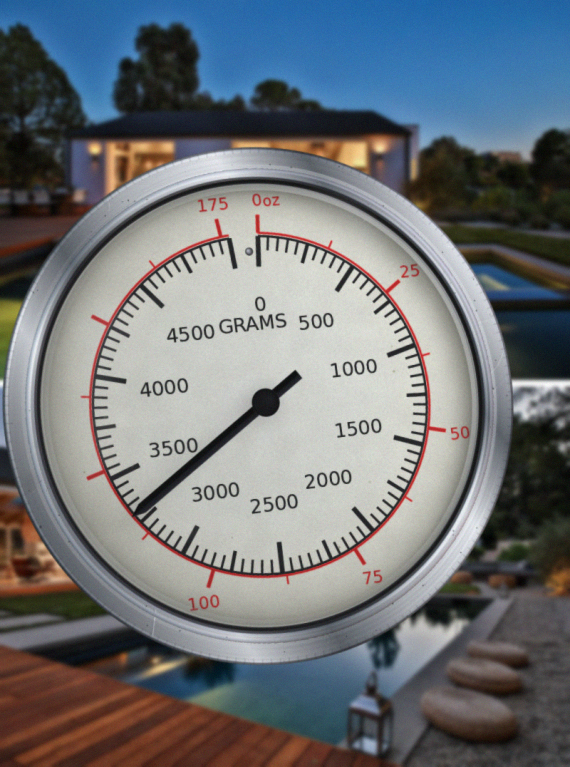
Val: 3300
